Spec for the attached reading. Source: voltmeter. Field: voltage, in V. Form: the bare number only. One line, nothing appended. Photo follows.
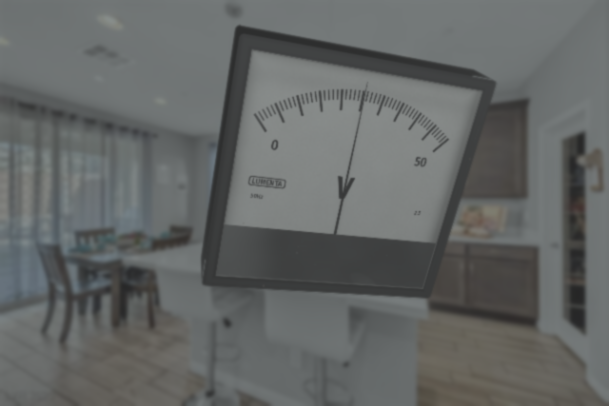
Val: 25
